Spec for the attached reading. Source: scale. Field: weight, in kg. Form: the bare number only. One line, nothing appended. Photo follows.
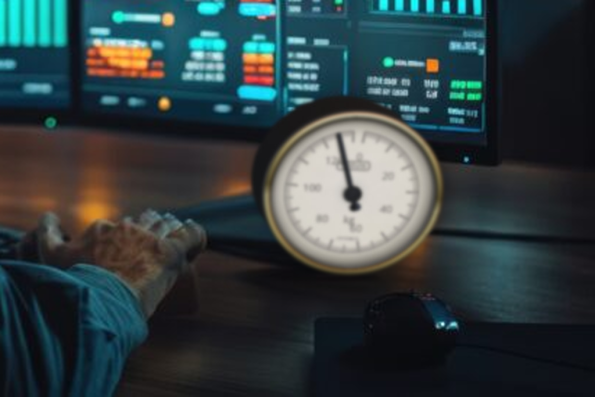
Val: 125
